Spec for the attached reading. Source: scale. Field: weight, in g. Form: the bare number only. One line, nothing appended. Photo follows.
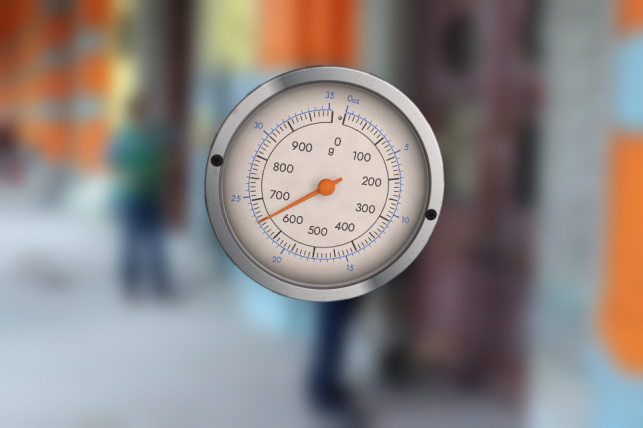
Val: 650
